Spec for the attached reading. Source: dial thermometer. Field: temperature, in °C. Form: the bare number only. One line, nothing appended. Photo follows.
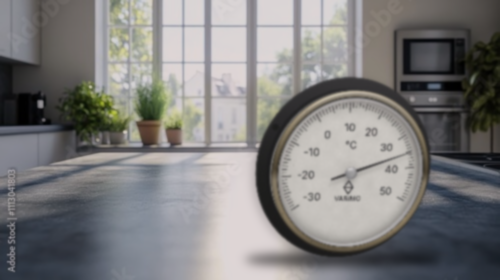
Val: 35
